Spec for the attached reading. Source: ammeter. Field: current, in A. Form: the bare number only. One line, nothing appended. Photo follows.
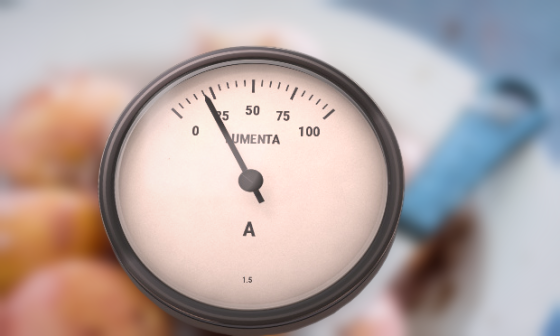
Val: 20
